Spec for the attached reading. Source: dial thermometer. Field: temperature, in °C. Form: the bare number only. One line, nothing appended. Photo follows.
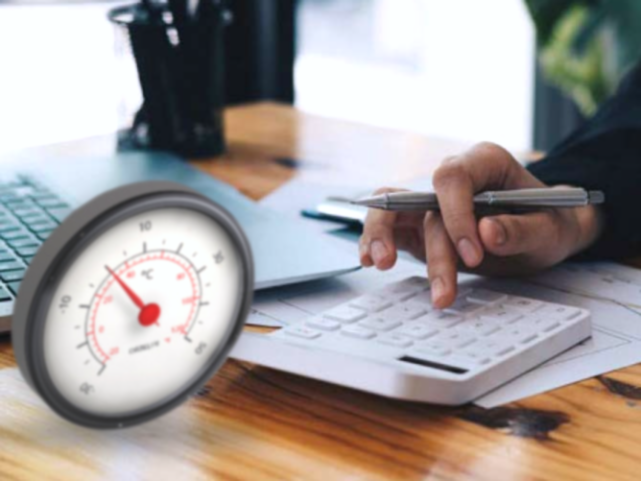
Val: 0
